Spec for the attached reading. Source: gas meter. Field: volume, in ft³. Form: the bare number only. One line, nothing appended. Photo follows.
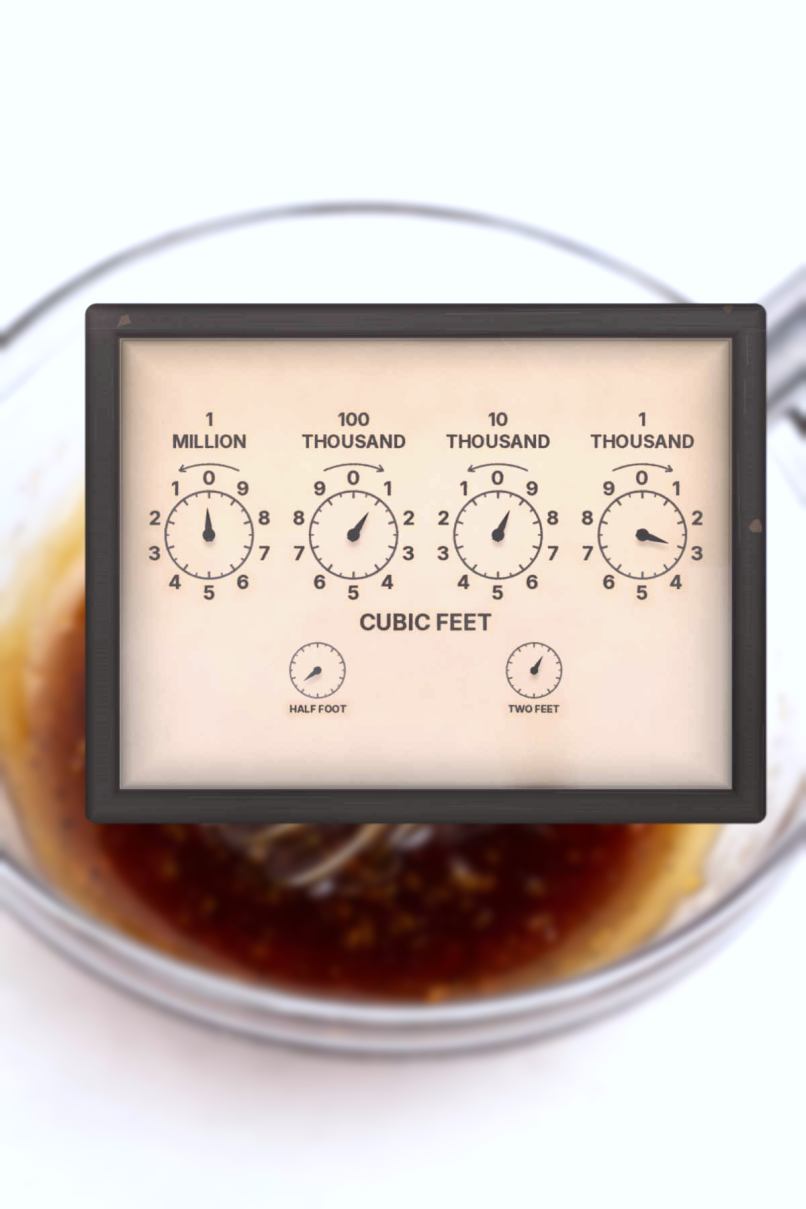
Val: 9300
